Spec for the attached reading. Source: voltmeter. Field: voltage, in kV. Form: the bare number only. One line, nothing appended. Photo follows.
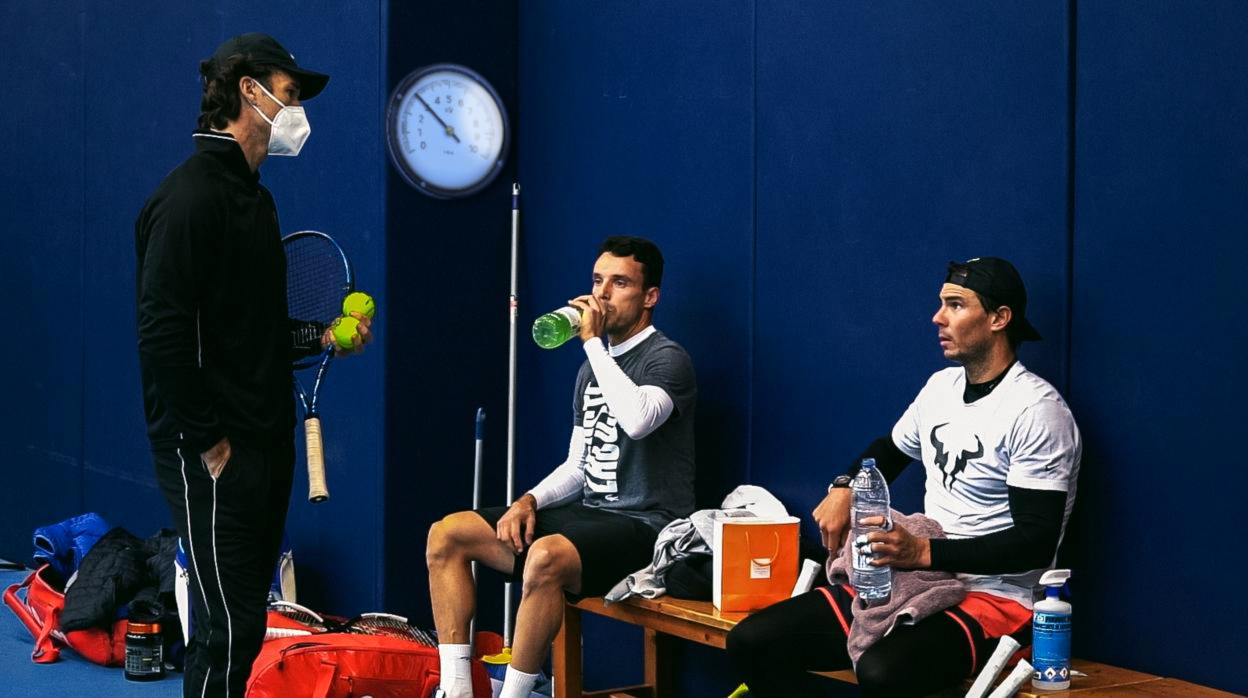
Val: 3
